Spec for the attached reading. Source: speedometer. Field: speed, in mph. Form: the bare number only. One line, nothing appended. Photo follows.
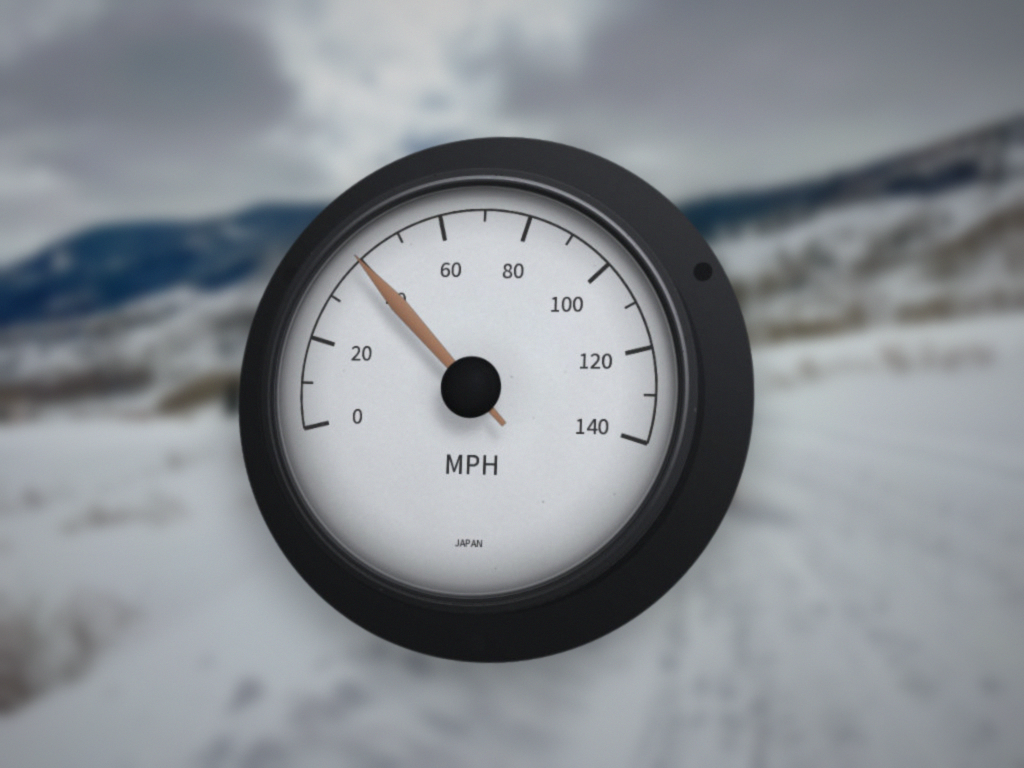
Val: 40
